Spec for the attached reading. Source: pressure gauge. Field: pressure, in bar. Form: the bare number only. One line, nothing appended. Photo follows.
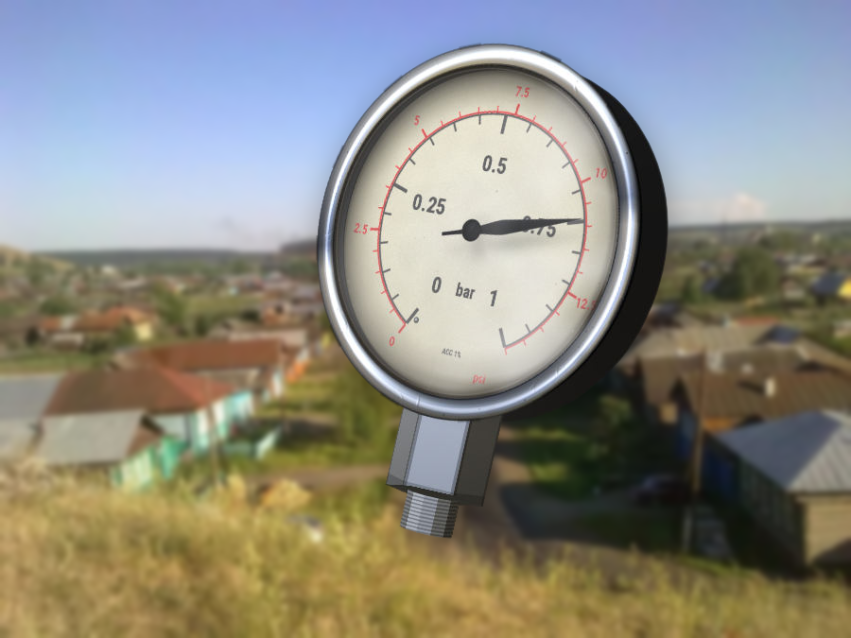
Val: 0.75
